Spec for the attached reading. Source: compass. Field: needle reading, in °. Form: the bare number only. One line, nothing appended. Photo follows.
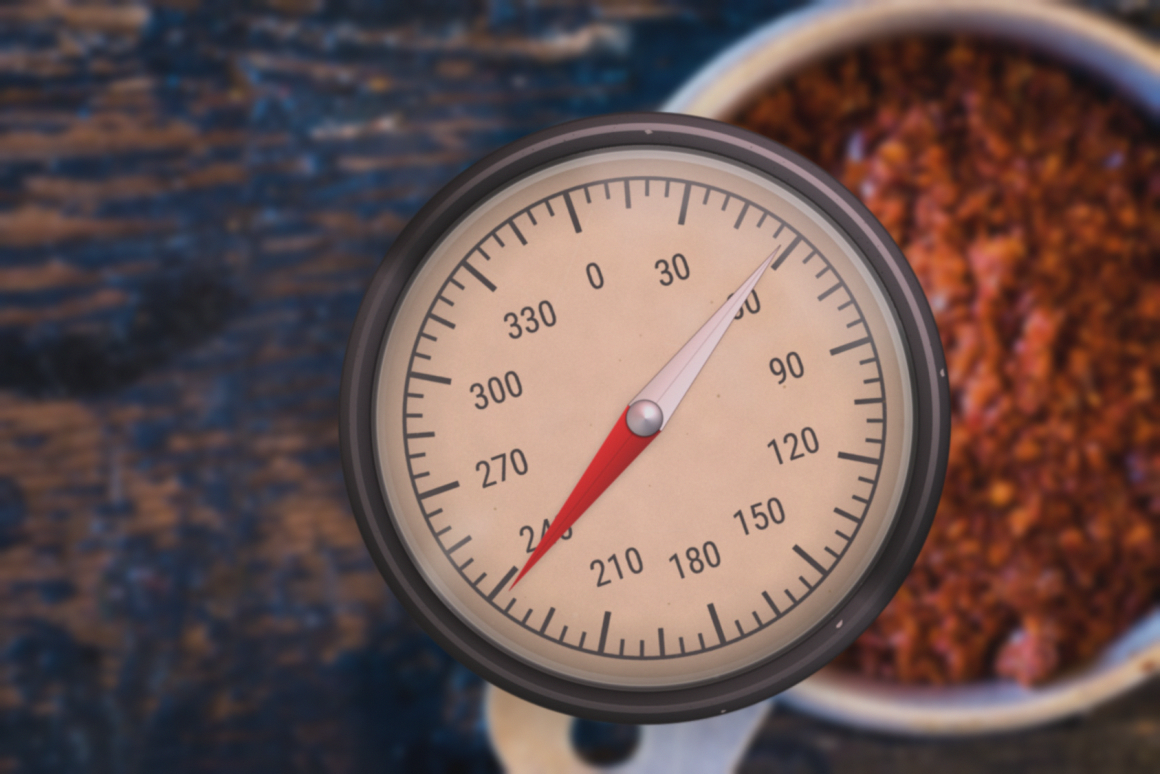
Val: 237.5
